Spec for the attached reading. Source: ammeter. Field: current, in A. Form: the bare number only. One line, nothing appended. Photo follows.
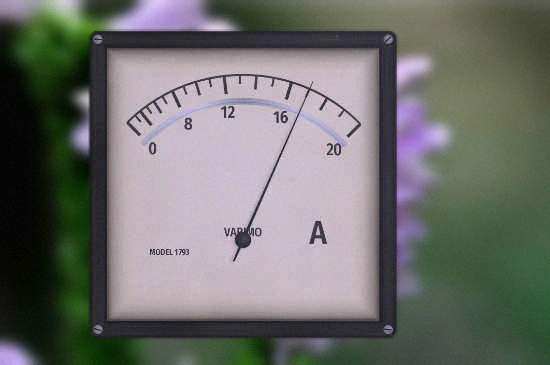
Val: 17
